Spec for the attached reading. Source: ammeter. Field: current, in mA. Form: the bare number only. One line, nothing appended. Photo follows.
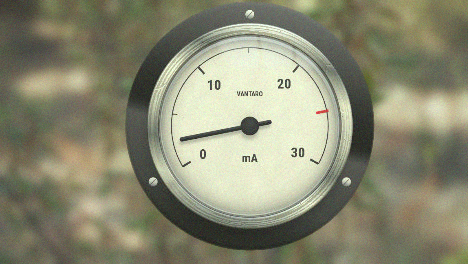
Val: 2.5
